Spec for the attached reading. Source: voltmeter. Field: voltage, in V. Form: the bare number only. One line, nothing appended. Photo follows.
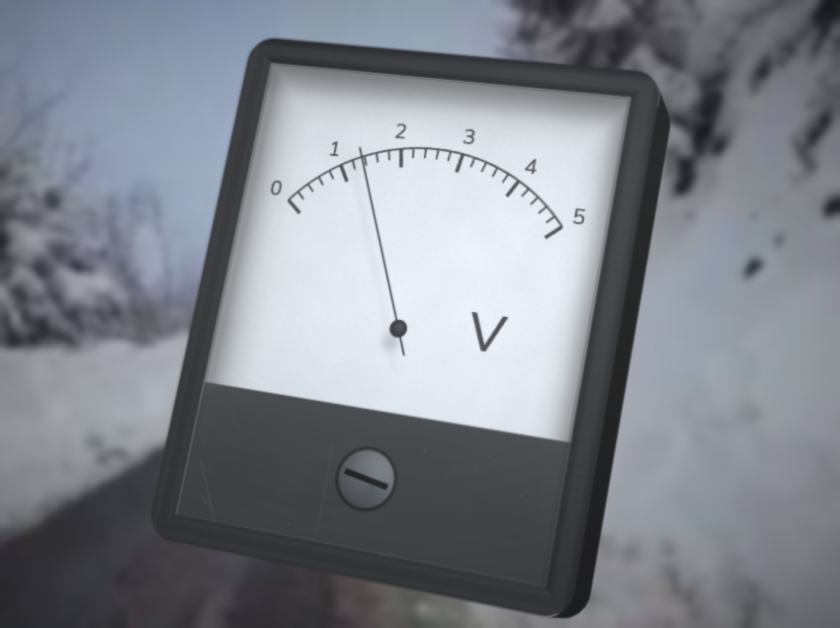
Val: 1.4
